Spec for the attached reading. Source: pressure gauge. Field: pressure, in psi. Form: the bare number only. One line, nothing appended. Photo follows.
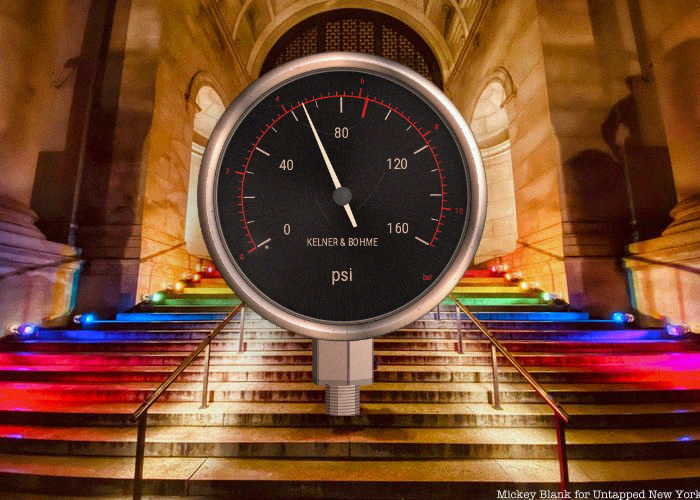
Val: 65
